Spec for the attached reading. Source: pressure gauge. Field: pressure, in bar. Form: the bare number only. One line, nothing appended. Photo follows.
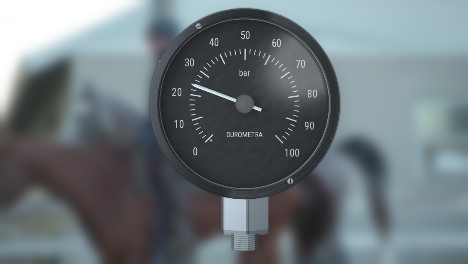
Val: 24
